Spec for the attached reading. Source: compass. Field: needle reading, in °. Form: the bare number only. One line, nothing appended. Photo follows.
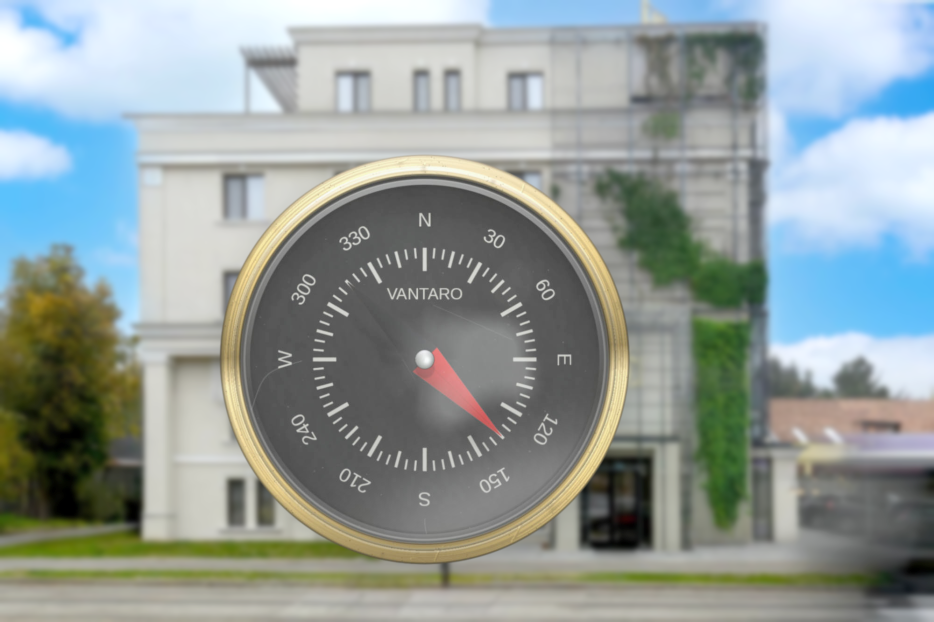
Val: 135
